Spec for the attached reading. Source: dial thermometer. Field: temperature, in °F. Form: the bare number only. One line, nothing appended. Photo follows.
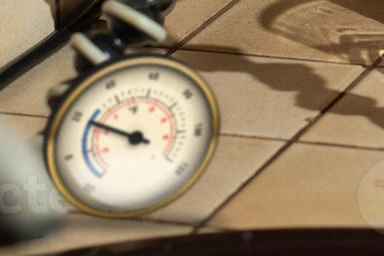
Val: 20
